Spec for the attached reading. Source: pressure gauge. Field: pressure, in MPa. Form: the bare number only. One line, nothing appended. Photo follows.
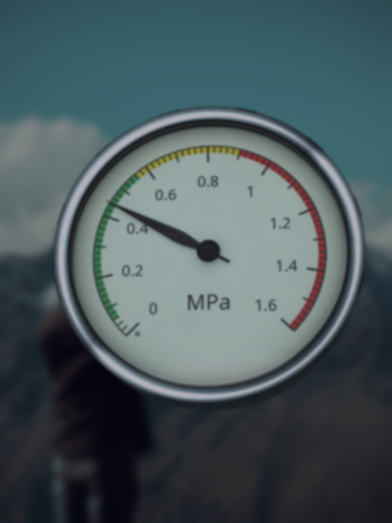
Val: 0.44
